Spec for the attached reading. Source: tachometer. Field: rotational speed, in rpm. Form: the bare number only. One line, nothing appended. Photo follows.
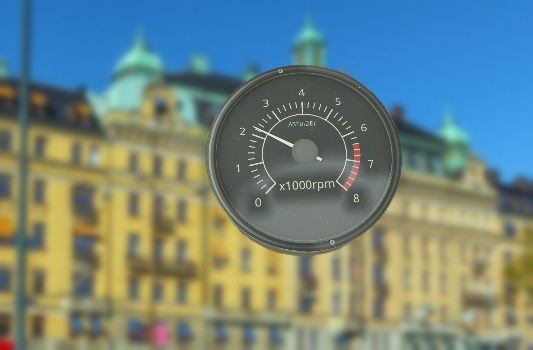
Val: 2200
